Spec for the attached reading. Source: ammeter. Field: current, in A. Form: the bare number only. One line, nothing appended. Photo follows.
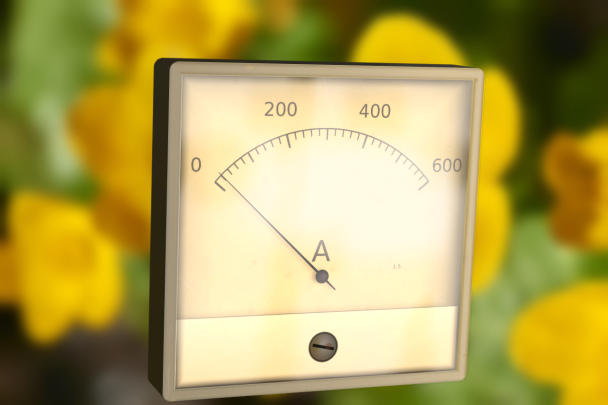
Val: 20
